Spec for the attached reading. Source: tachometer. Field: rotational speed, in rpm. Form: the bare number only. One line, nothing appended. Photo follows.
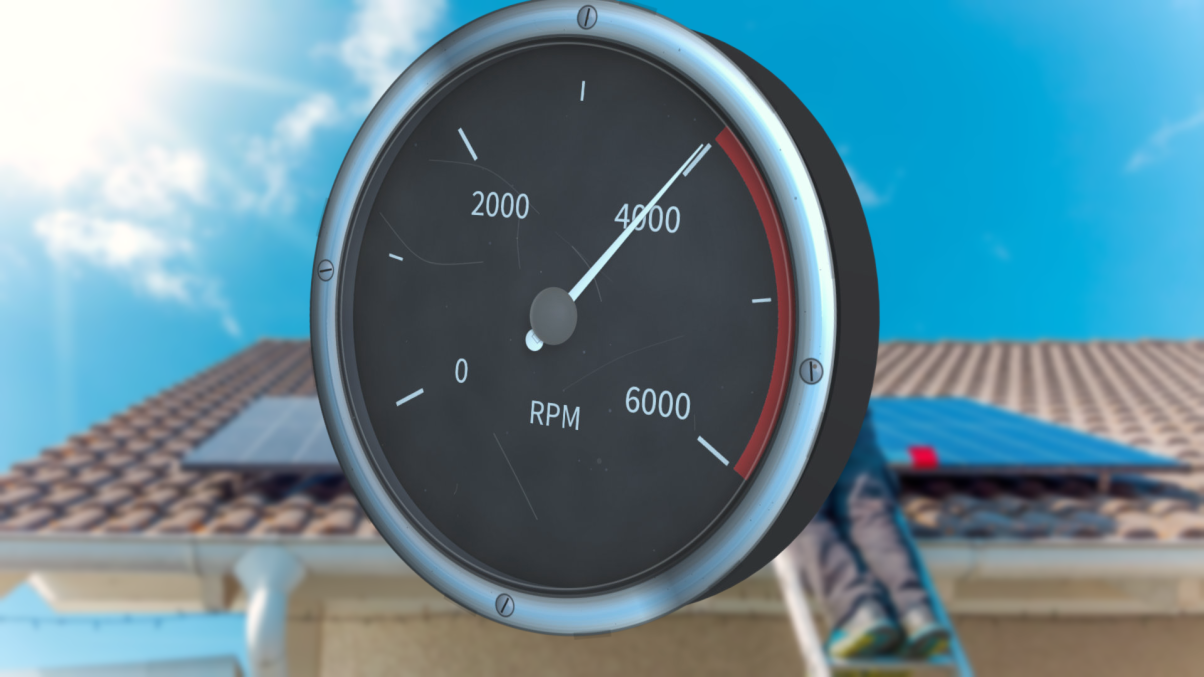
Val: 4000
